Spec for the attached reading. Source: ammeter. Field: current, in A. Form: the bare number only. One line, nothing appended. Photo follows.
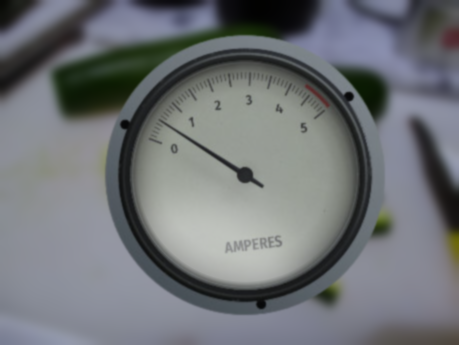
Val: 0.5
